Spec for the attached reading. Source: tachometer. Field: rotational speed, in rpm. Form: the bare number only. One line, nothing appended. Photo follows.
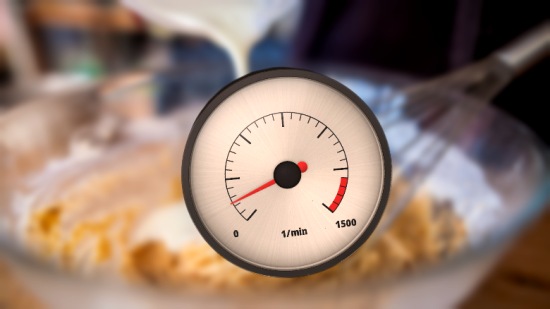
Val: 125
